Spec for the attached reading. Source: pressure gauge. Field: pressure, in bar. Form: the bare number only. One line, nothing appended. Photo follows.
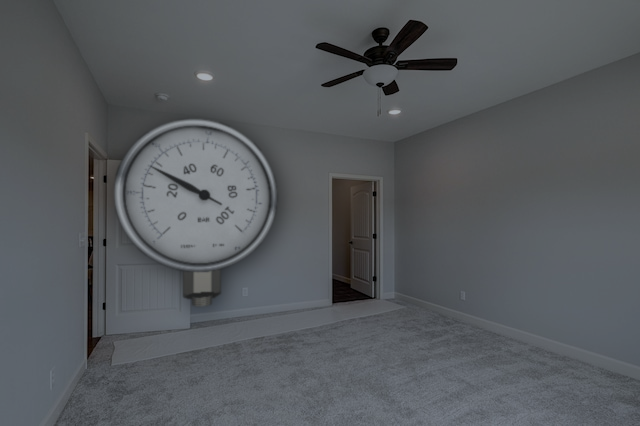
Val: 27.5
